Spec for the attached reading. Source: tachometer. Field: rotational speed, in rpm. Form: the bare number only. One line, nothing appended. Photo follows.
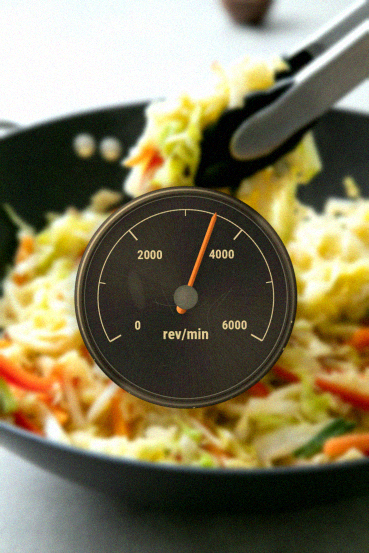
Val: 3500
